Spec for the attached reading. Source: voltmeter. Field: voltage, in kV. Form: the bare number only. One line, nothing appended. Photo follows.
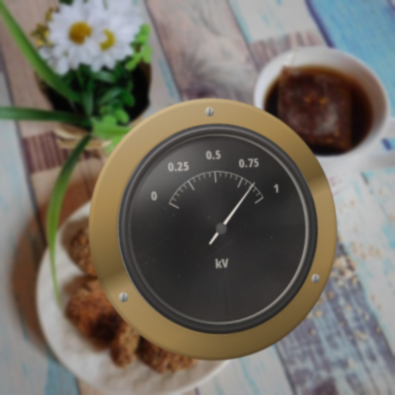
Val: 0.85
